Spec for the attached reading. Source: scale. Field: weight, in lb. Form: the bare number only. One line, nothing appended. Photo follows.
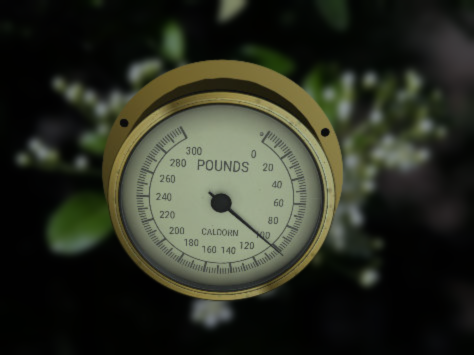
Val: 100
